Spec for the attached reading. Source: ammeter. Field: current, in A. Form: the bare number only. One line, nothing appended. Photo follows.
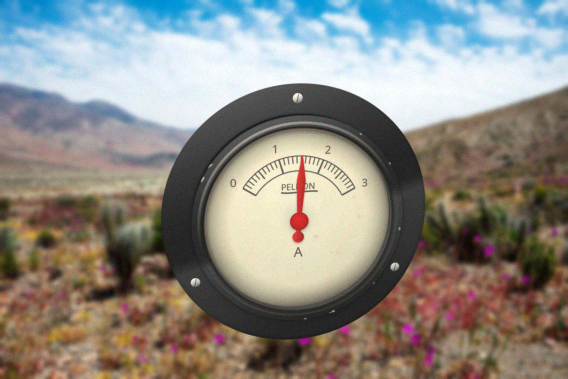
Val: 1.5
